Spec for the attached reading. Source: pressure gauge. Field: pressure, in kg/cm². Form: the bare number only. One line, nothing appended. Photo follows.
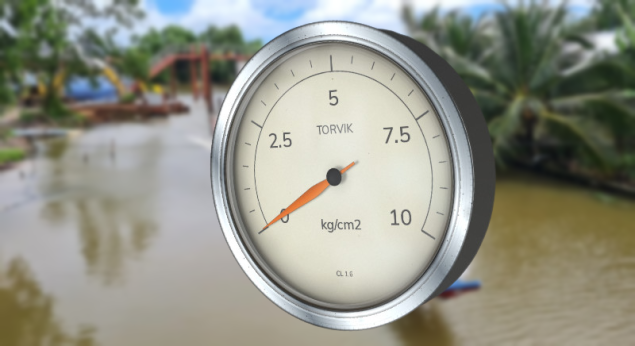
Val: 0
